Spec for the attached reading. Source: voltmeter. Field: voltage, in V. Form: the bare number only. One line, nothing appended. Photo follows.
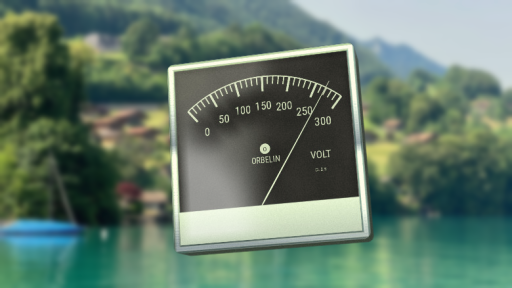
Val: 270
